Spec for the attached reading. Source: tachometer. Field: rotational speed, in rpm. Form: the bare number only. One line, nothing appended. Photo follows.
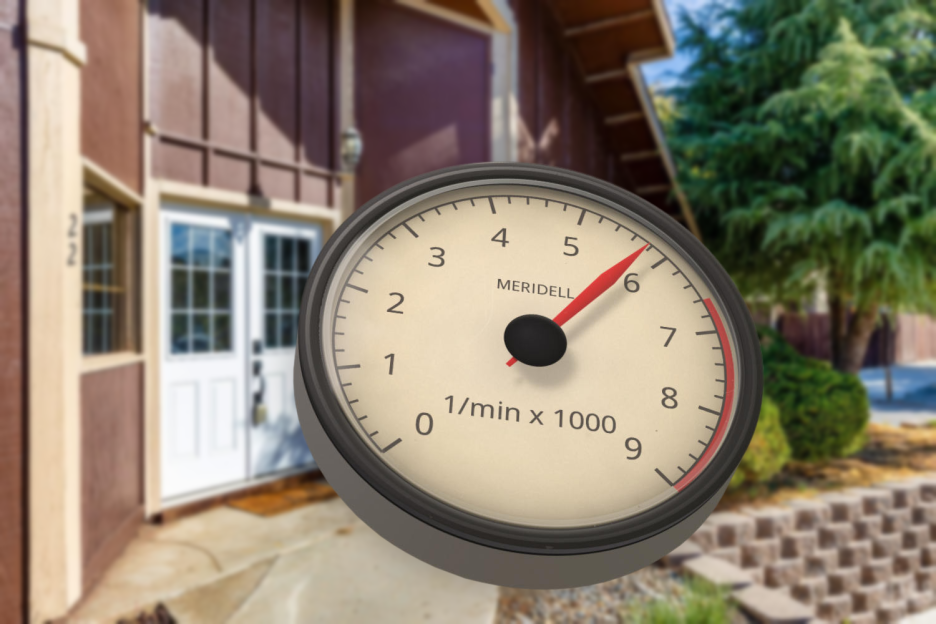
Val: 5800
